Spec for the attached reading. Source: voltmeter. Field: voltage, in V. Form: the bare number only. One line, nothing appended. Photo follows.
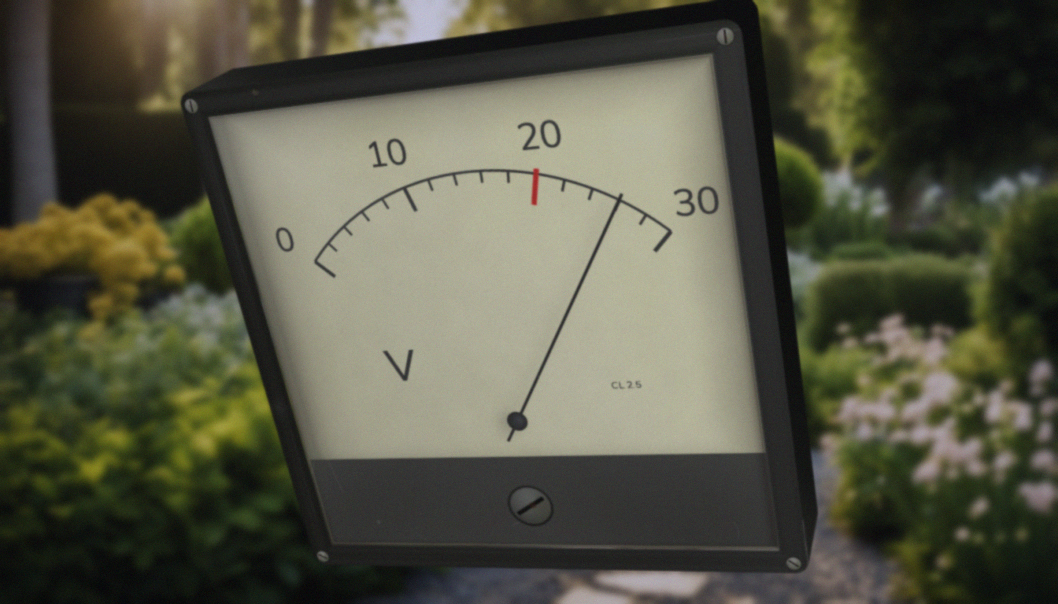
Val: 26
